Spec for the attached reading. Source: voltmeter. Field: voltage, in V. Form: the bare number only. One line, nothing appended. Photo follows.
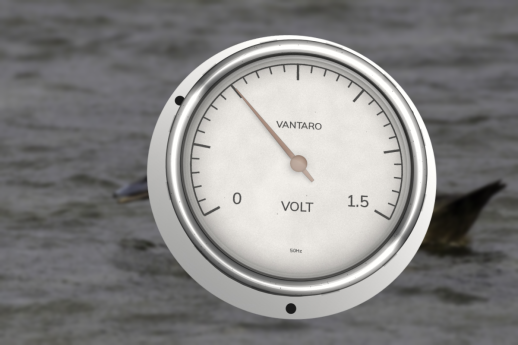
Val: 0.5
